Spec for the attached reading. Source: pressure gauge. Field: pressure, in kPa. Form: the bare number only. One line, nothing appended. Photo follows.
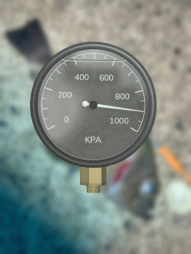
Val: 900
